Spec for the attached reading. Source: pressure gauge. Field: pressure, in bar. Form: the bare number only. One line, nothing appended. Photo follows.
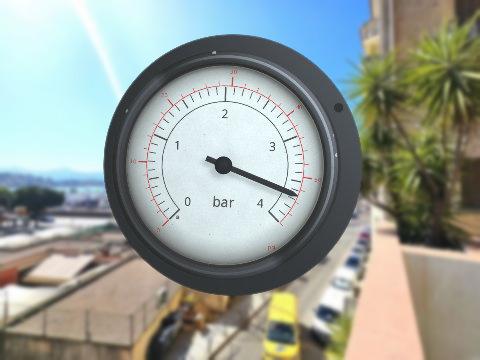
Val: 3.65
